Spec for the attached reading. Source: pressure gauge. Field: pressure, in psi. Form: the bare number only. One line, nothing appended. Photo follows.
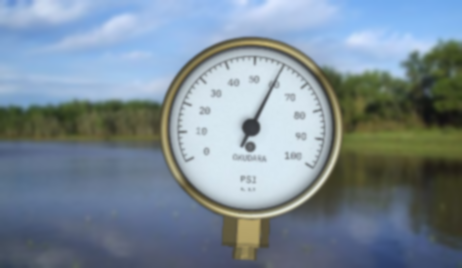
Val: 60
